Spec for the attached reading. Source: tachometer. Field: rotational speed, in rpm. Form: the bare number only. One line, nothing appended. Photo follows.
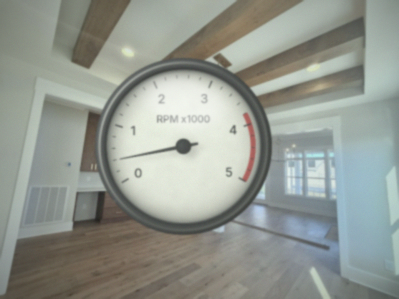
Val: 400
